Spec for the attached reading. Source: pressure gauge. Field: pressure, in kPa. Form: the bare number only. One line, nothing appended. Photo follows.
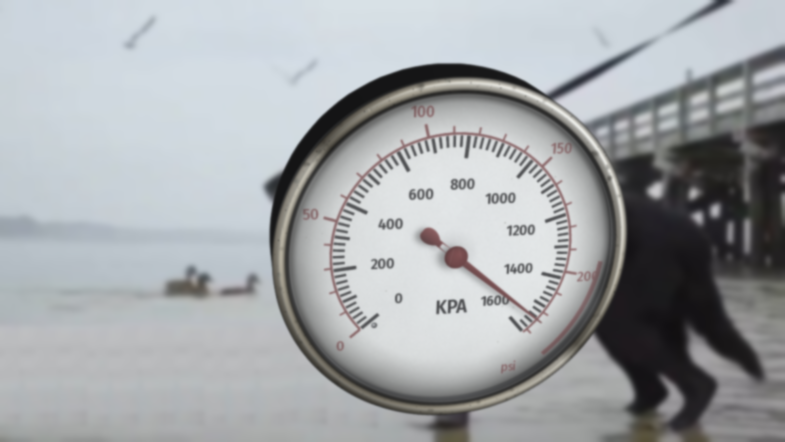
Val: 1540
